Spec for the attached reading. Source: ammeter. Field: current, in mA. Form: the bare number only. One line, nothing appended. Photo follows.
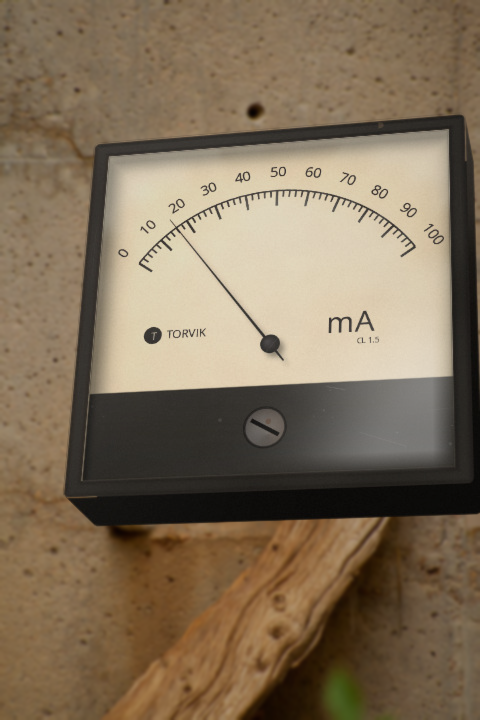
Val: 16
